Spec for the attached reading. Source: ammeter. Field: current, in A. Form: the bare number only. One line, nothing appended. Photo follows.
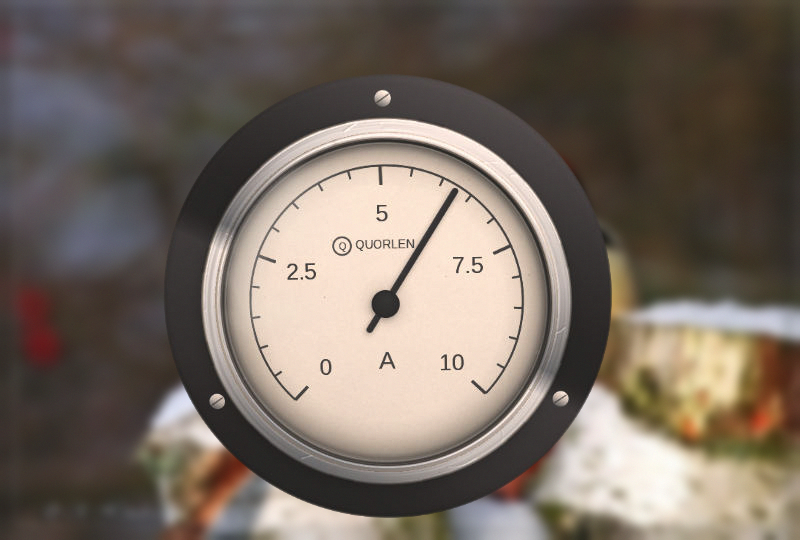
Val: 6.25
